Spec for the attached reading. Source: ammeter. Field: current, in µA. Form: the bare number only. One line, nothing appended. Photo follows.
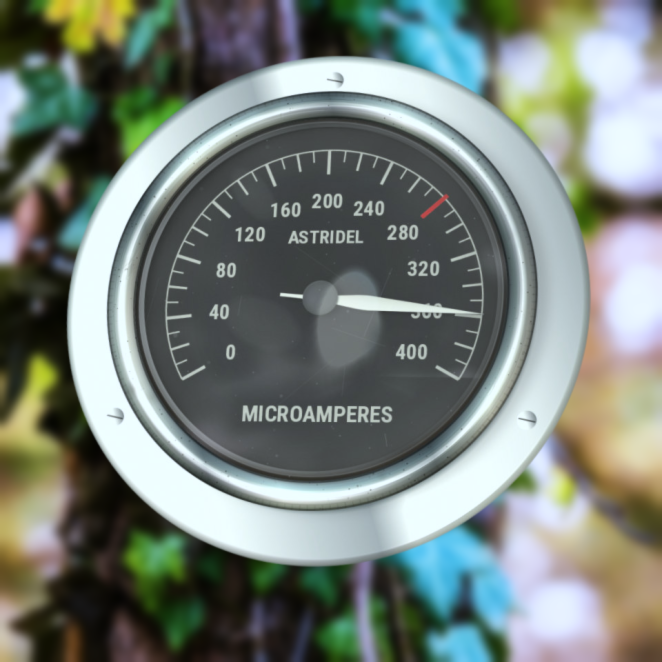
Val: 360
